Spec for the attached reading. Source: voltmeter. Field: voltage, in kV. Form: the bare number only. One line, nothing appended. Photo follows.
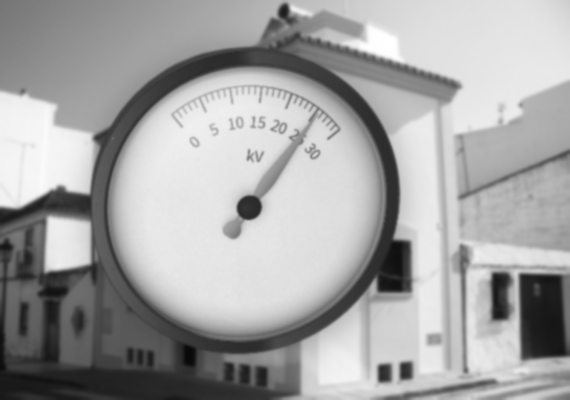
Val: 25
